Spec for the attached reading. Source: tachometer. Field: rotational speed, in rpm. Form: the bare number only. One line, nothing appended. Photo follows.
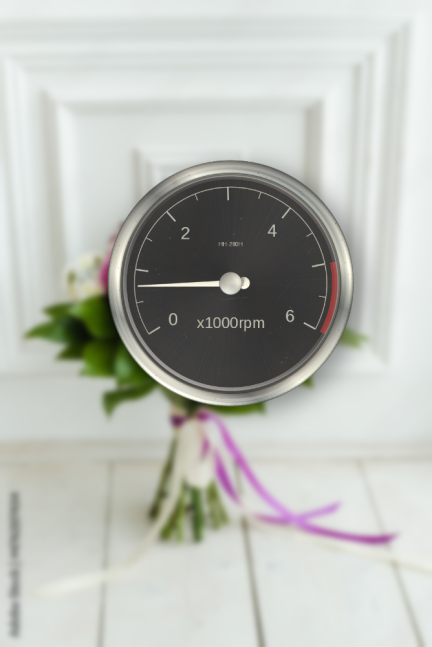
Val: 750
